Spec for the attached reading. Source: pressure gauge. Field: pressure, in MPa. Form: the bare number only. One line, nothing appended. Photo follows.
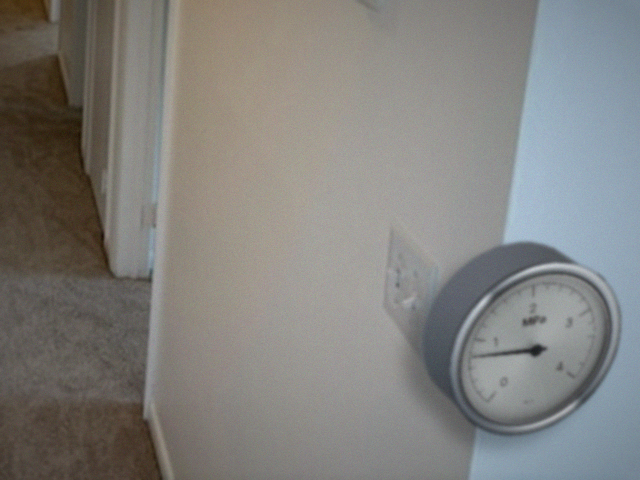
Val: 0.8
